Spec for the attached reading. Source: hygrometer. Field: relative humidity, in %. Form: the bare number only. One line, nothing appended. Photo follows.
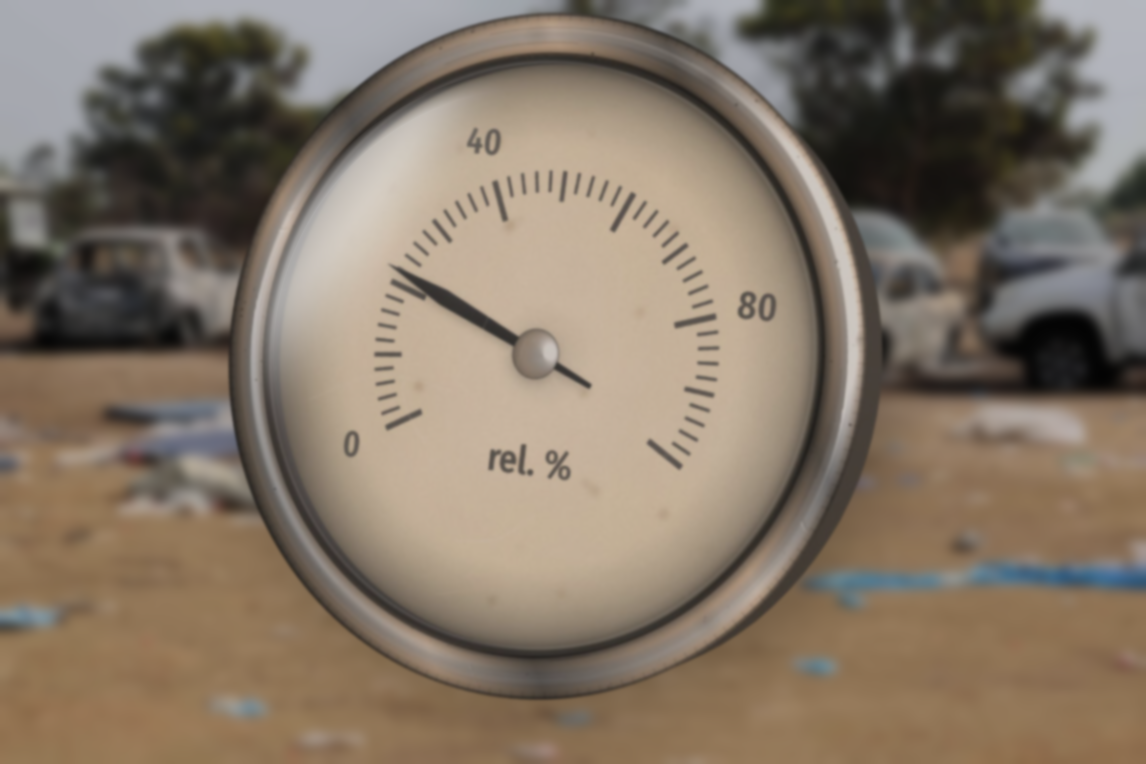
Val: 22
